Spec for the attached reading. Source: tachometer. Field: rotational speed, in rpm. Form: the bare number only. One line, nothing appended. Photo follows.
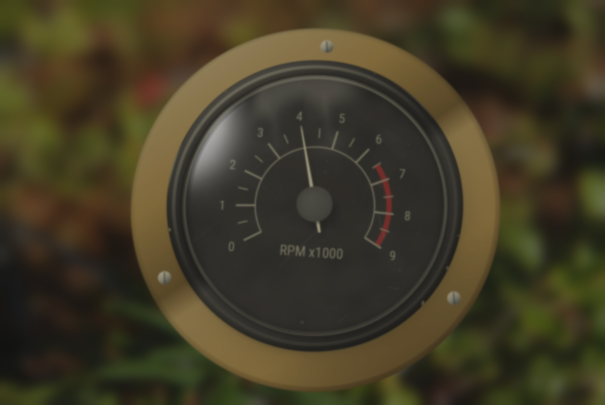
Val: 4000
